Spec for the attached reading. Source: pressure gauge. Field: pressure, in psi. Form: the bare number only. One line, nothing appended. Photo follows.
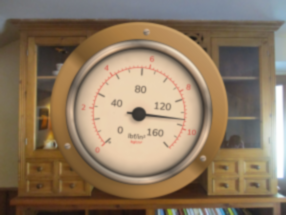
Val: 135
